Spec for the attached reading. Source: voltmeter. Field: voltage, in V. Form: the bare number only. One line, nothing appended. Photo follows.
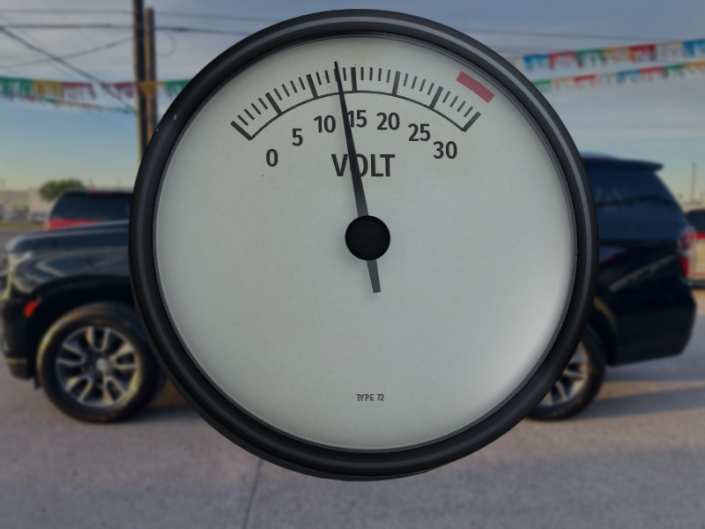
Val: 13
